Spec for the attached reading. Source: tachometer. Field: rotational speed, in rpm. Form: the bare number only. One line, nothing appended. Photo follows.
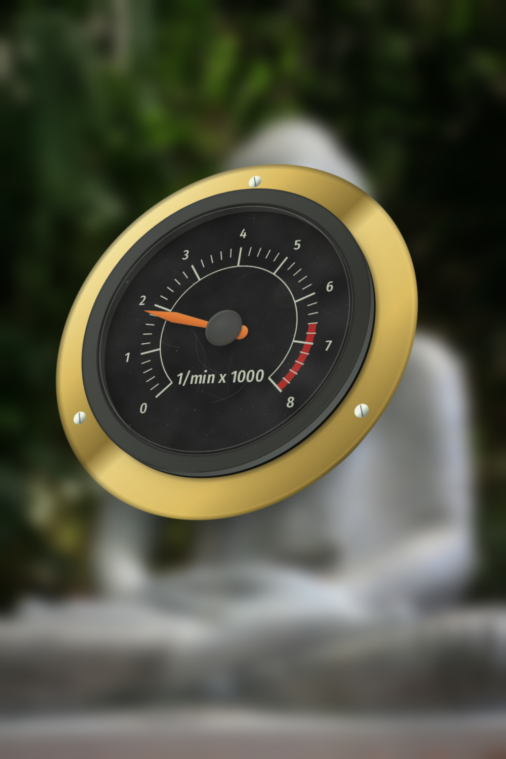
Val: 1800
